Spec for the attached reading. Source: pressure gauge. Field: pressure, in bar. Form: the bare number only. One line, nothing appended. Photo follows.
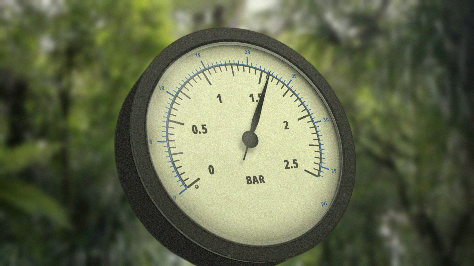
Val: 1.55
